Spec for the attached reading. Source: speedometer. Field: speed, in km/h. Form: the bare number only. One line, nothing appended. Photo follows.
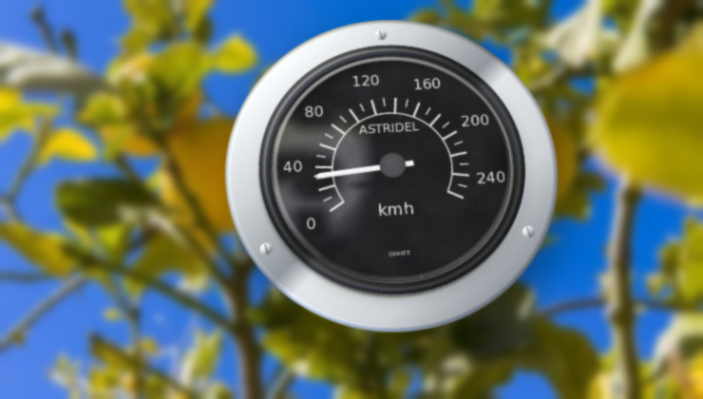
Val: 30
